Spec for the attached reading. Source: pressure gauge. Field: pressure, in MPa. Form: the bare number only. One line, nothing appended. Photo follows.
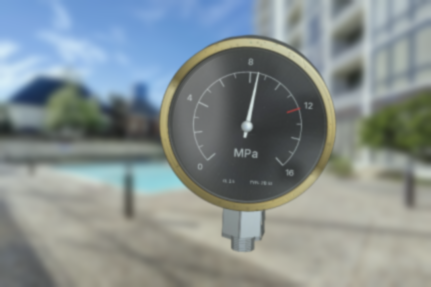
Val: 8.5
